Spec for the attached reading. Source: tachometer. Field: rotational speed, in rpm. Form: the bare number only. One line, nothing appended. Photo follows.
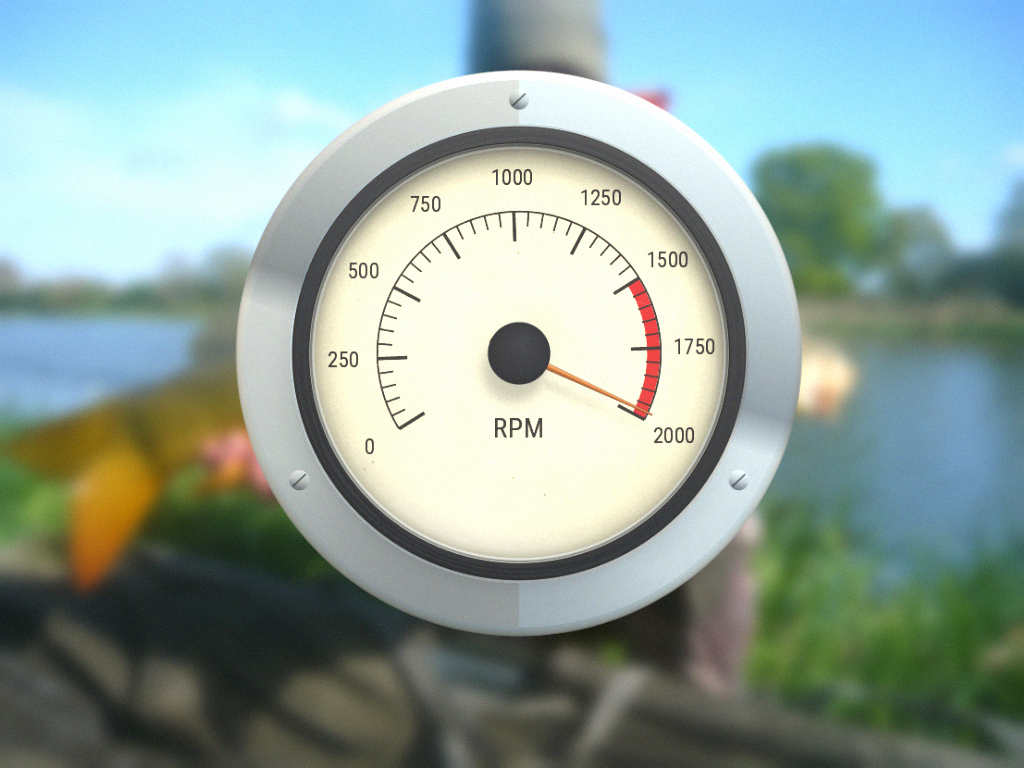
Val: 1975
